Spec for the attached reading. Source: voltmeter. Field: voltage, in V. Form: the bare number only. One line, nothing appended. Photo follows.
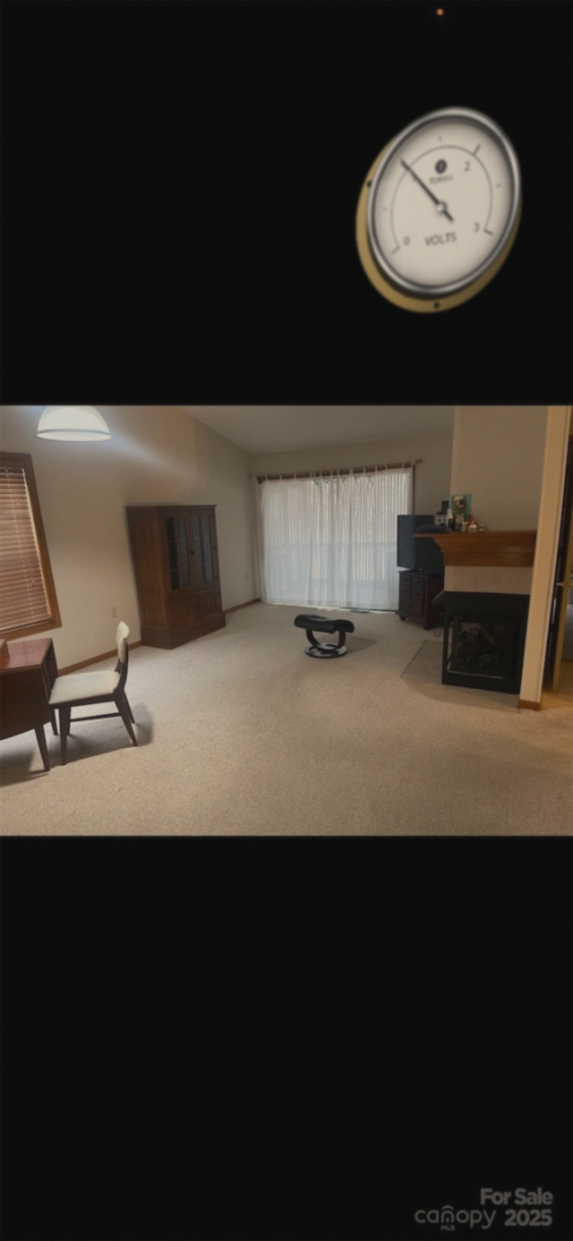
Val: 1
